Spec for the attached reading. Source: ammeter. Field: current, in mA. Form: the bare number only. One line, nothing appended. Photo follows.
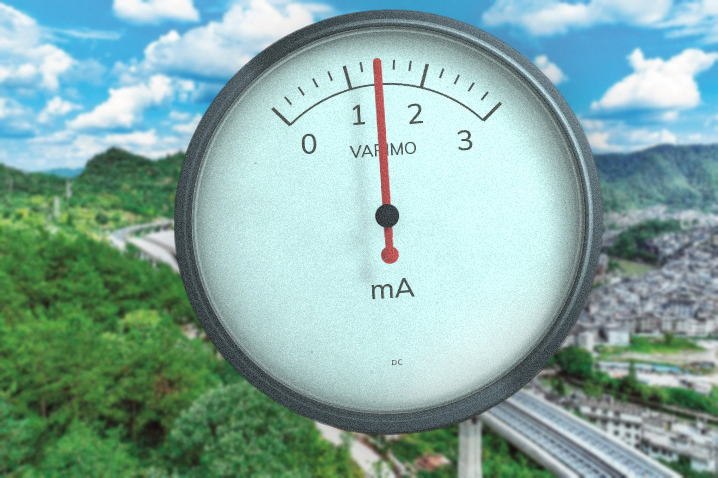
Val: 1.4
